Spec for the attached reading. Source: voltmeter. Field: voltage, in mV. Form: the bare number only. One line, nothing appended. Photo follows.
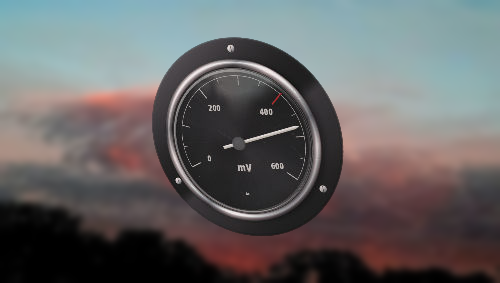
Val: 475
